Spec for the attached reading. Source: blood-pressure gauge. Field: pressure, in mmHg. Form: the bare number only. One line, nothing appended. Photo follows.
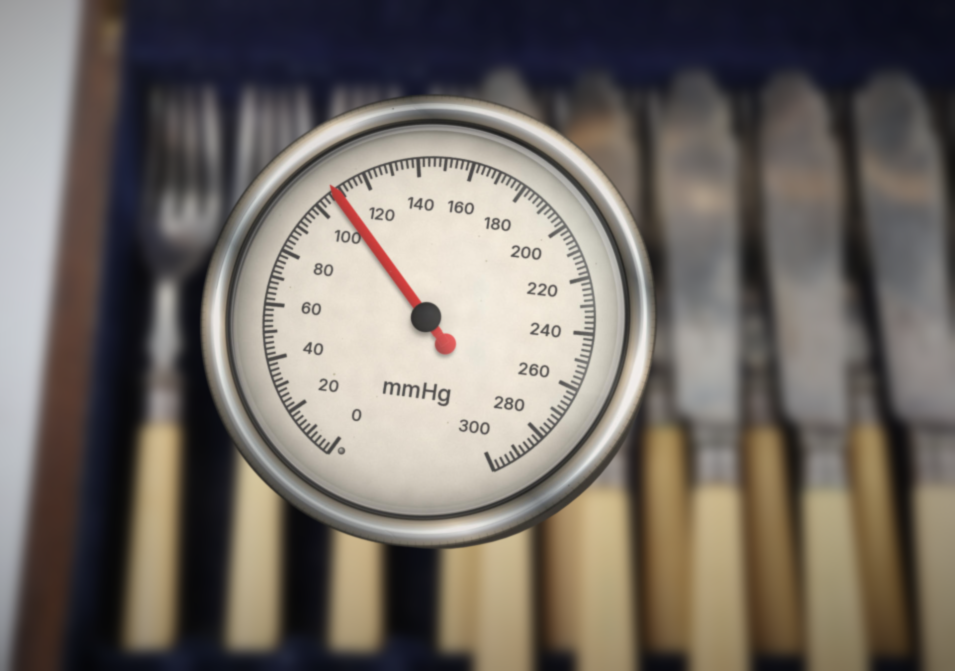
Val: 108
